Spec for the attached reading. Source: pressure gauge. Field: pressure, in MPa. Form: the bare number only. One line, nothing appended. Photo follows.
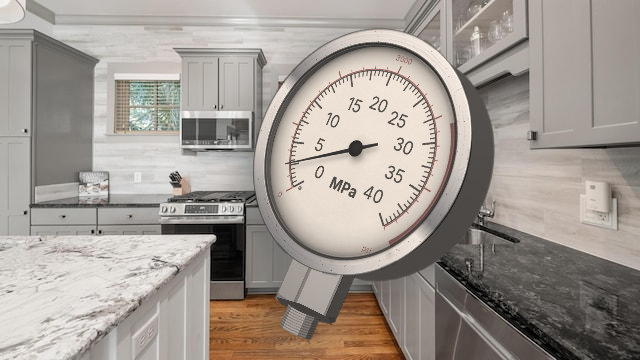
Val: 2.5
